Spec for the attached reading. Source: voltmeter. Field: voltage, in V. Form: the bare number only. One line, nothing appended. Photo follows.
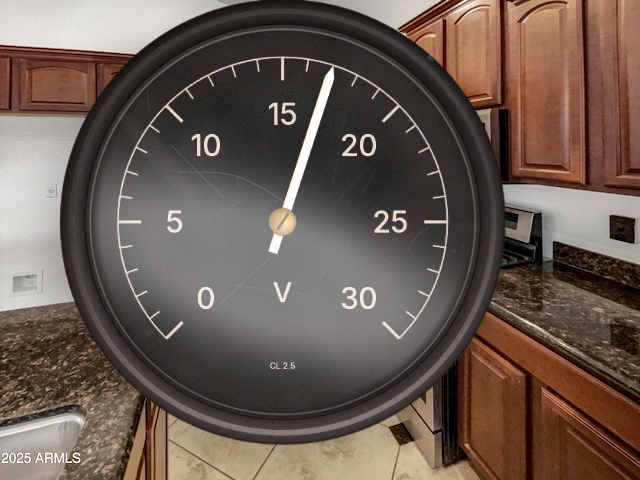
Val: 17
